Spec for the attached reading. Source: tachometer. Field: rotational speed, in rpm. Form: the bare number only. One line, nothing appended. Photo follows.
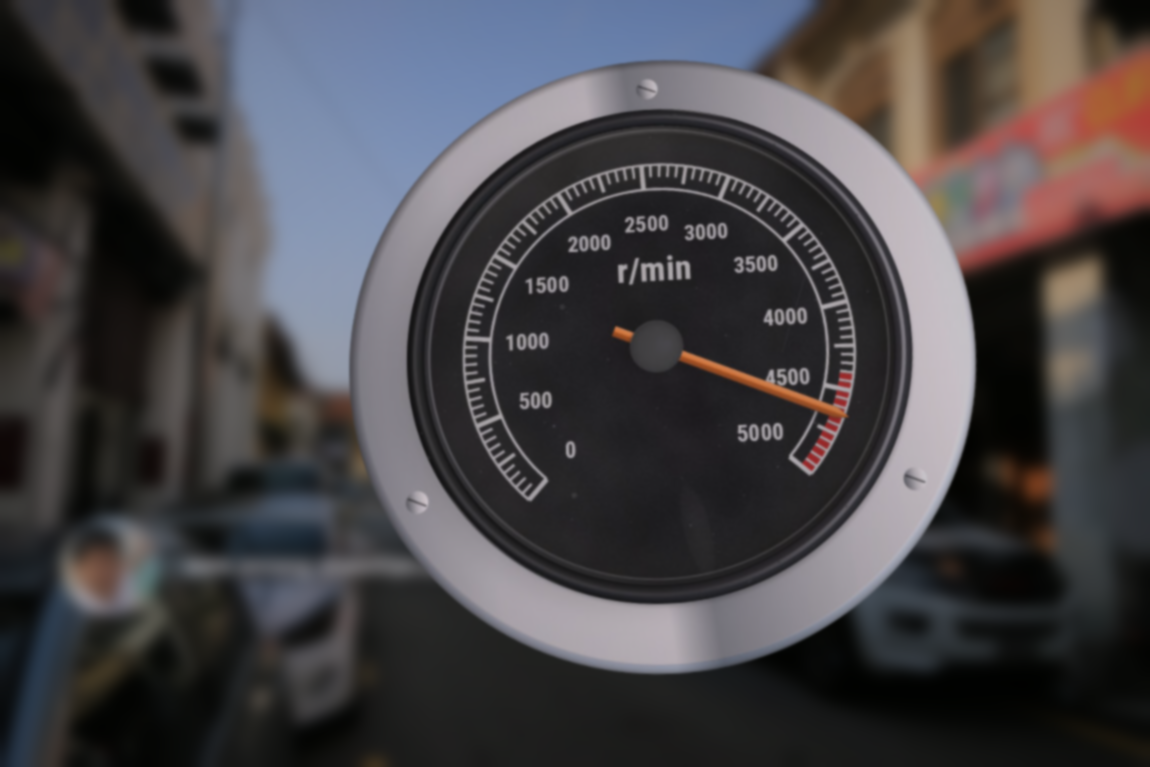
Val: 4650
